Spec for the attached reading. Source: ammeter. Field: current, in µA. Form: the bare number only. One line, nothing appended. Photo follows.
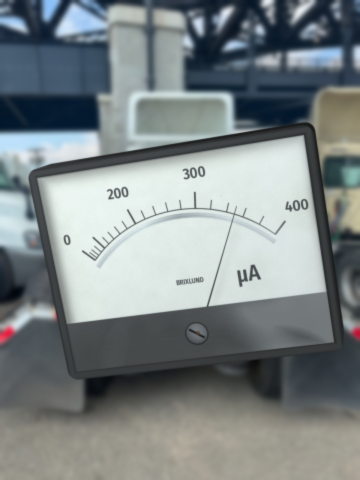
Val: 350
